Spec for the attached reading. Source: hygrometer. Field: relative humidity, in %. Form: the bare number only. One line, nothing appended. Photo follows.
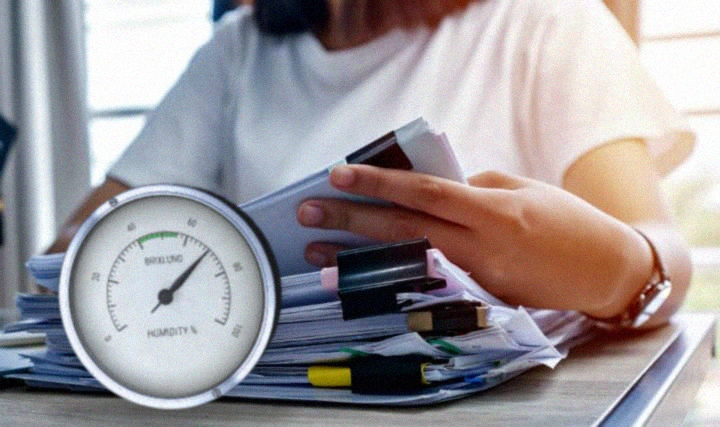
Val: 70
